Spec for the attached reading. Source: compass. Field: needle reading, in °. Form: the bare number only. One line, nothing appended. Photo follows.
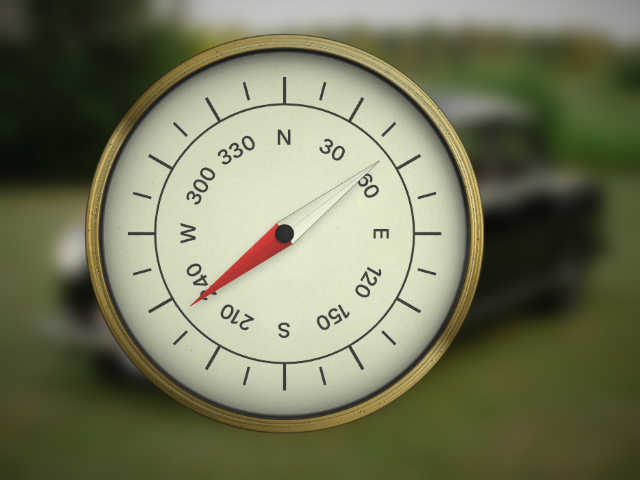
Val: 232.5
